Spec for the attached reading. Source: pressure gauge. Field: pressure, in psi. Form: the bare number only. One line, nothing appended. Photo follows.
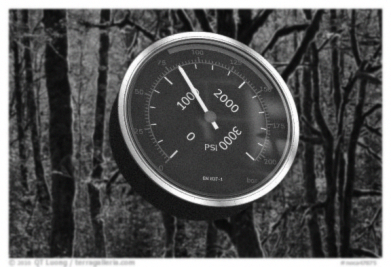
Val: 1200
